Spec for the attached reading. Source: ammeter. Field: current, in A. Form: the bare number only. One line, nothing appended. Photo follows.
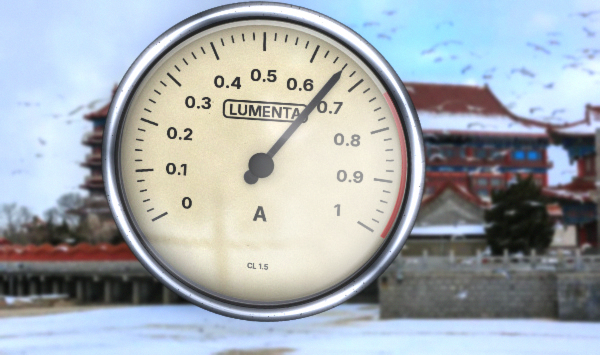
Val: 0.66
